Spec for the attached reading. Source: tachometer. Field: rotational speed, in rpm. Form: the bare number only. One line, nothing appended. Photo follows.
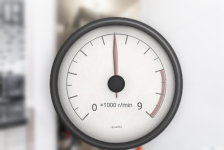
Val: 4500
